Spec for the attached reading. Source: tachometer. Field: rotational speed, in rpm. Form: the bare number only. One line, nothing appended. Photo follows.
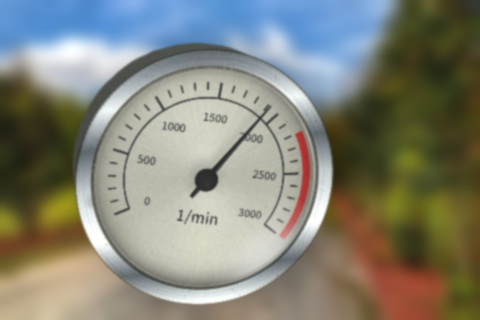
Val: 1900
